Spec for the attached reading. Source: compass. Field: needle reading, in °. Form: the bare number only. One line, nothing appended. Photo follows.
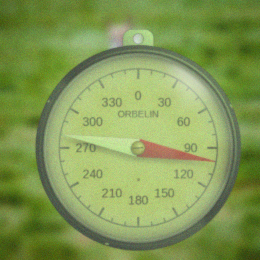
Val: 100
